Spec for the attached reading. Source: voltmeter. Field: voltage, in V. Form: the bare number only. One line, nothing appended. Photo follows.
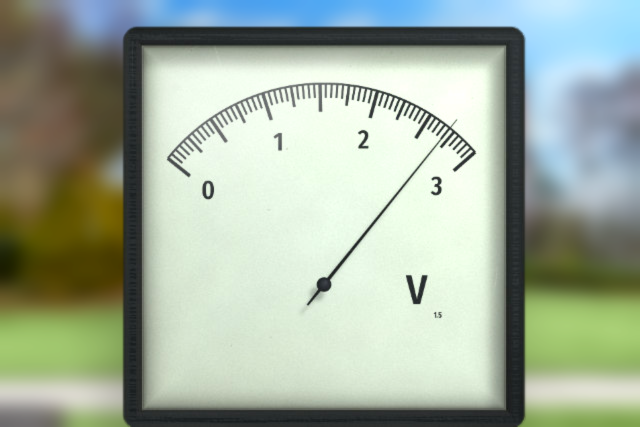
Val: 2.7
